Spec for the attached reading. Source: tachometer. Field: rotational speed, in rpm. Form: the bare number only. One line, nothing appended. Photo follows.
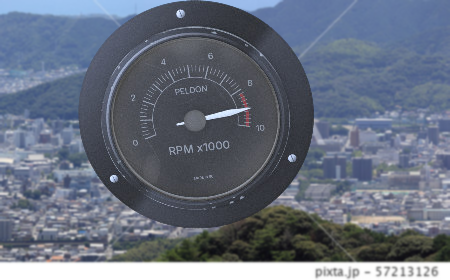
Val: 9000
